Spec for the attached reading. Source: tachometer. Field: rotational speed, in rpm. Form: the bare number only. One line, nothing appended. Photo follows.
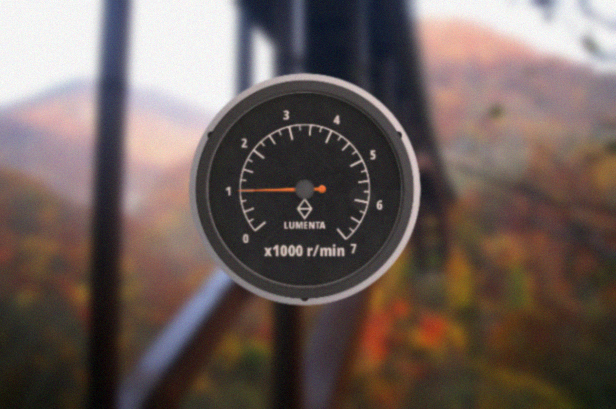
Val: 1000
